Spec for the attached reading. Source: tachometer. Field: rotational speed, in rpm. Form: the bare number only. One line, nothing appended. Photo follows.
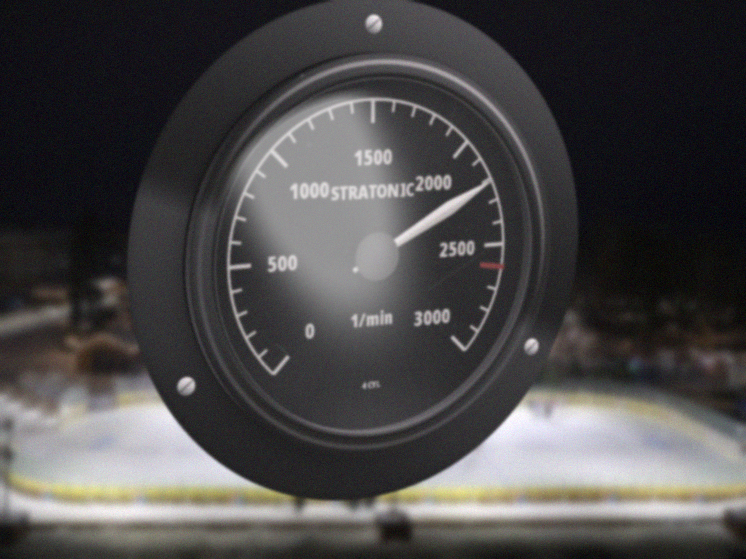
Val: 2200
